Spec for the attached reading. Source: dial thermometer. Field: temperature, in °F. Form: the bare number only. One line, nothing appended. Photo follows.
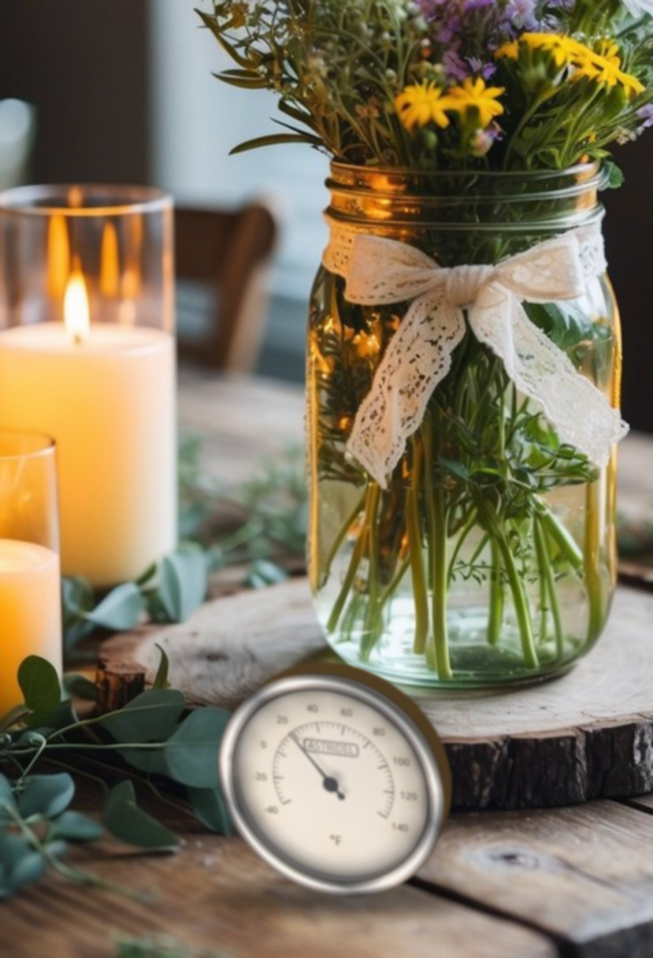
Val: 20
